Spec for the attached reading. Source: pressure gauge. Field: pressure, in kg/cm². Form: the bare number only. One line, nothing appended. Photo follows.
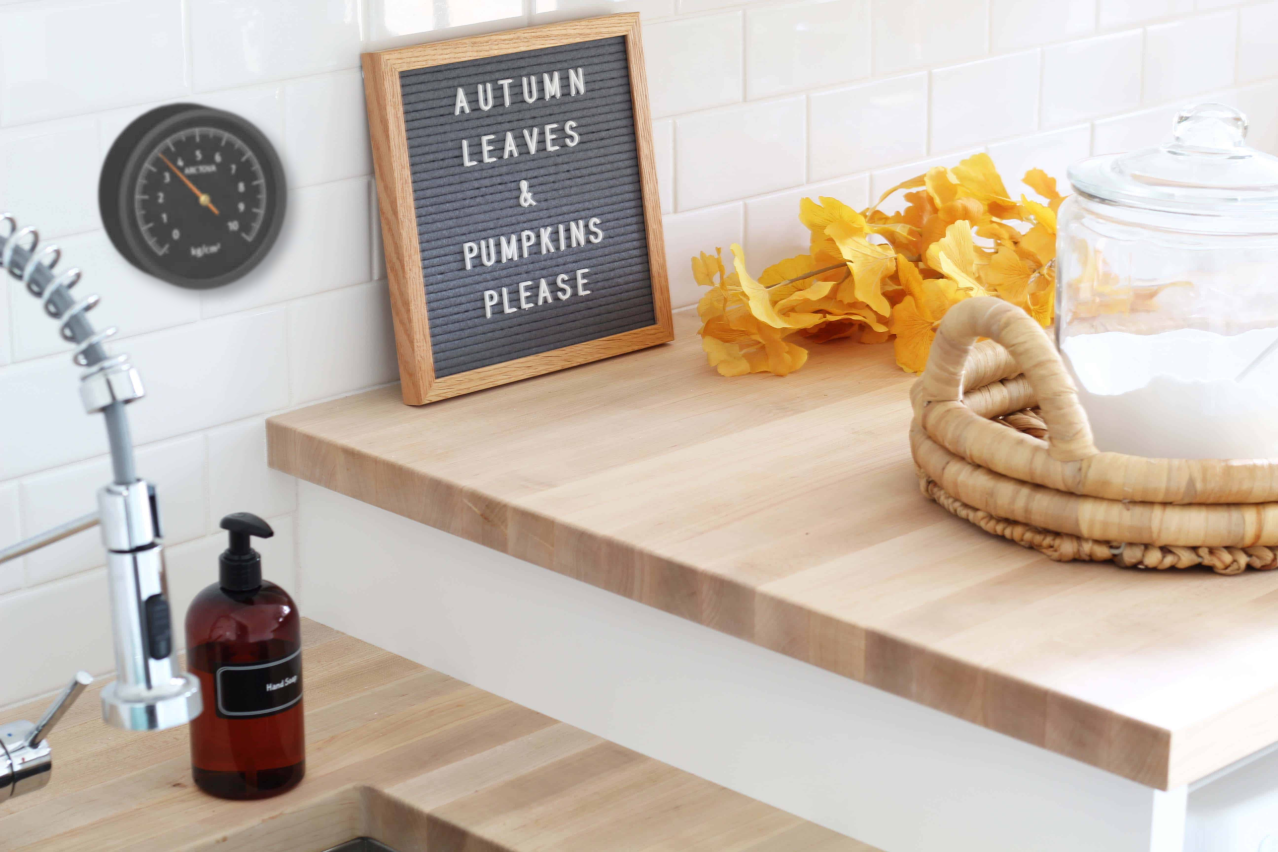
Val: 3.5
